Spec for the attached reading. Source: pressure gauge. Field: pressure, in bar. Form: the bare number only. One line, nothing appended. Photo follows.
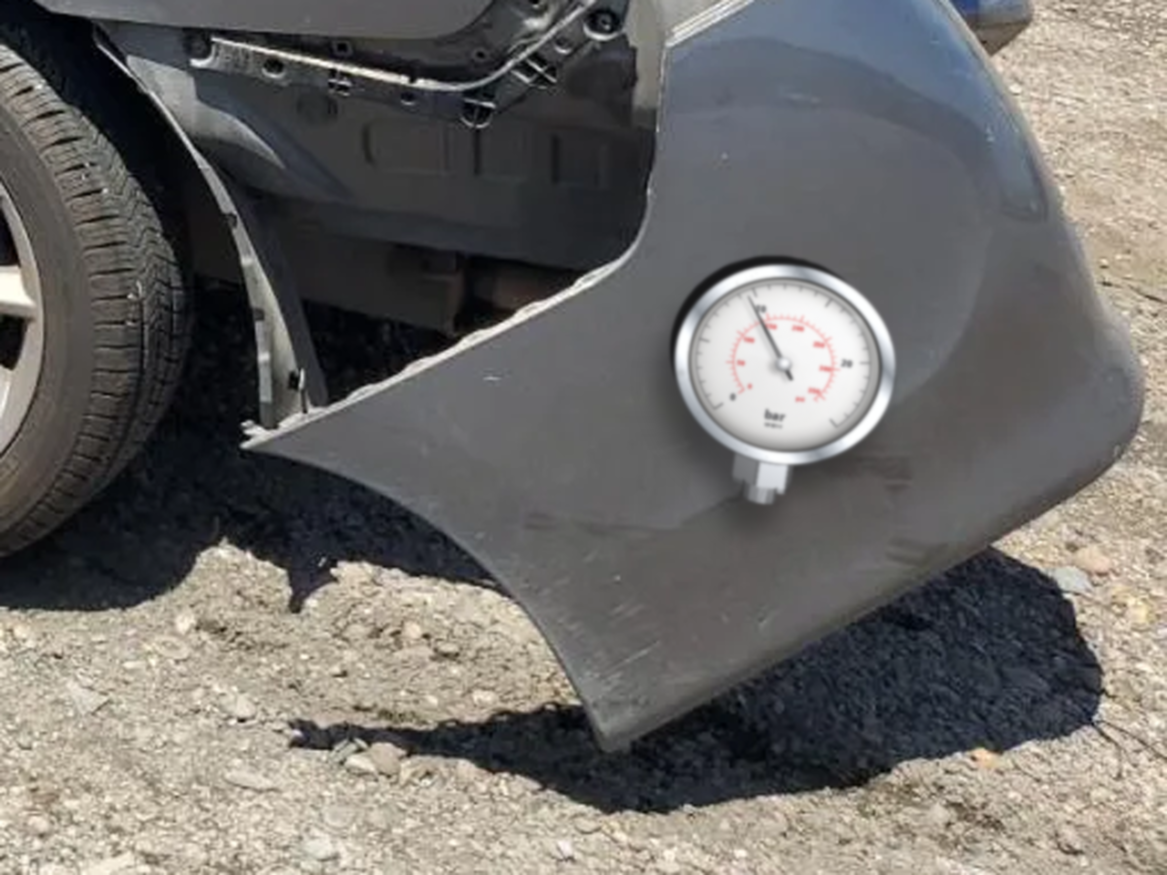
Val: 9.5
